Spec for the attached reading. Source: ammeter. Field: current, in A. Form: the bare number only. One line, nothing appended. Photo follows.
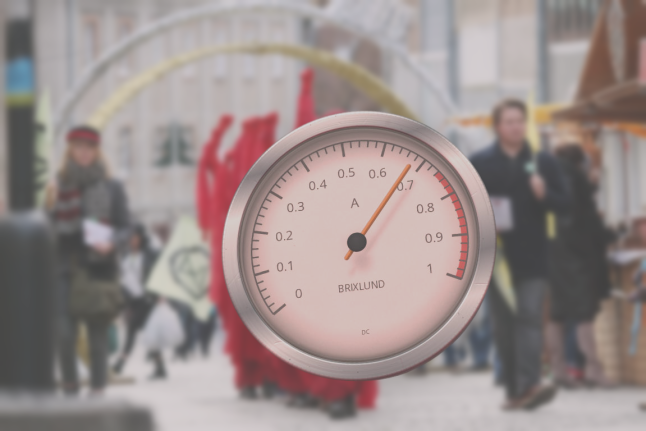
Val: 0.68
